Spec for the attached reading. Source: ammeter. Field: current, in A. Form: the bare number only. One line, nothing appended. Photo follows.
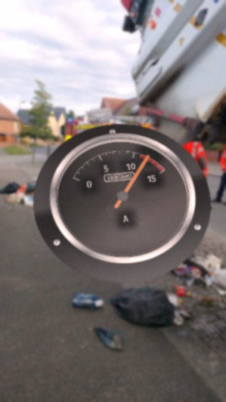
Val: 12
